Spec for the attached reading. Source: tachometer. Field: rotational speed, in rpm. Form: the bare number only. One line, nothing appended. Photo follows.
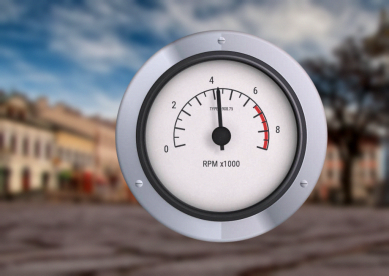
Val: 4250
